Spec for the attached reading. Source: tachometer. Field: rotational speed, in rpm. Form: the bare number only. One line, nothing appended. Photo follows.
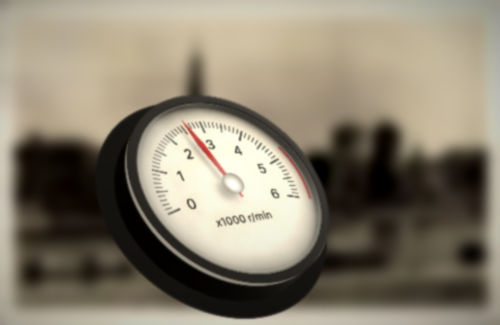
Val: 2500
